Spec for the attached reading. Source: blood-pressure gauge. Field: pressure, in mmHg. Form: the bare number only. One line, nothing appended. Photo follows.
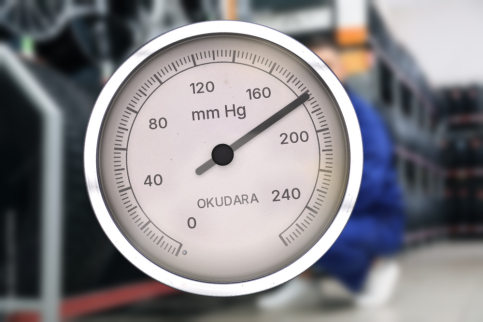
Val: 182
